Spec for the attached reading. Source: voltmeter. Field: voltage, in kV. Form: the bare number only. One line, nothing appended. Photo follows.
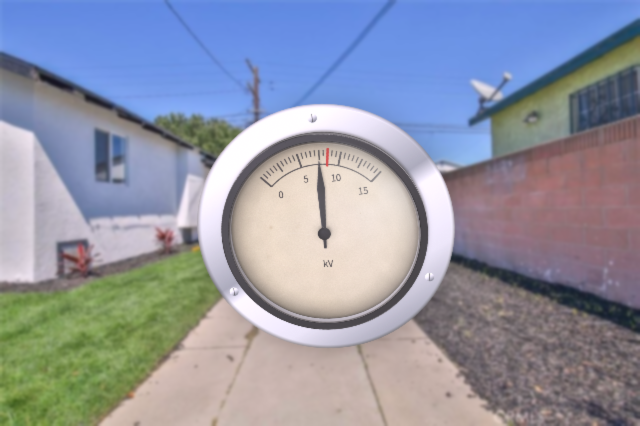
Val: 7.5
